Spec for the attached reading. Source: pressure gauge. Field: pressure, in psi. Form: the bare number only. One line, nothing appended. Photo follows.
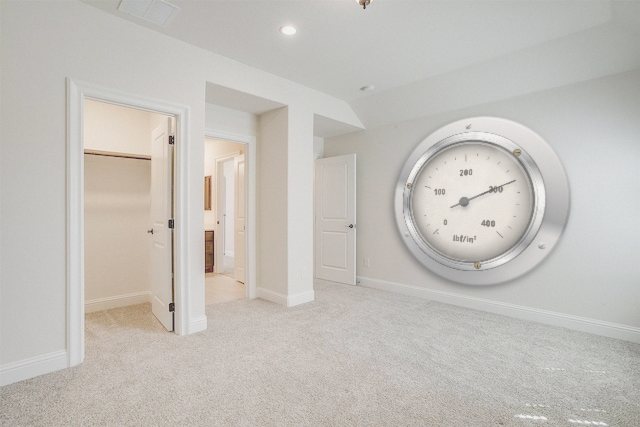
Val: 300
